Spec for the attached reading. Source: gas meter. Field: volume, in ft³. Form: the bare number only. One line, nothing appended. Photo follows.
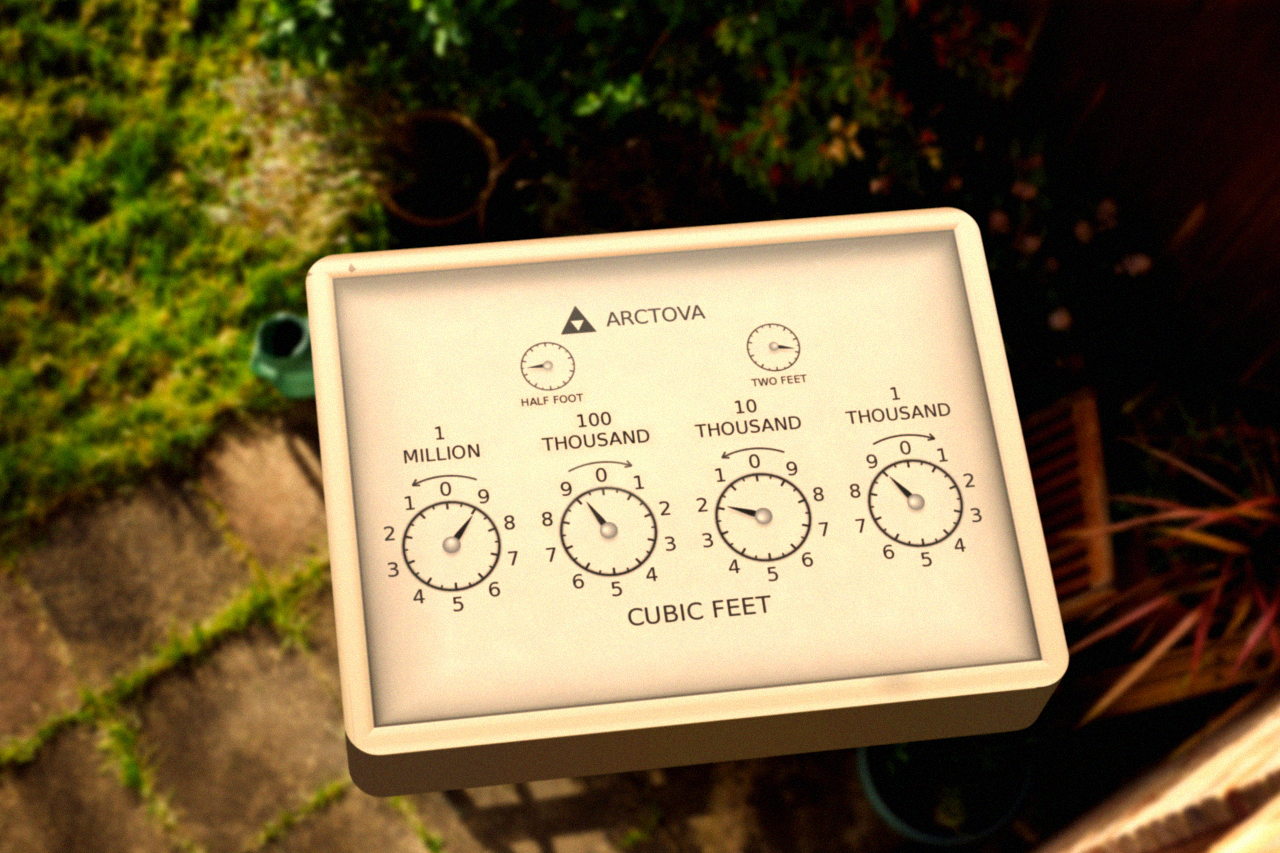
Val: 891900
